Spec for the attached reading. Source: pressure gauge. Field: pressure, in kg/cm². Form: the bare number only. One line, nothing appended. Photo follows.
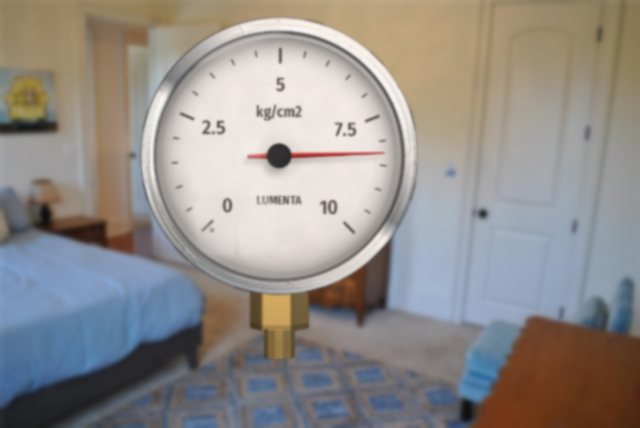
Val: 8.25
